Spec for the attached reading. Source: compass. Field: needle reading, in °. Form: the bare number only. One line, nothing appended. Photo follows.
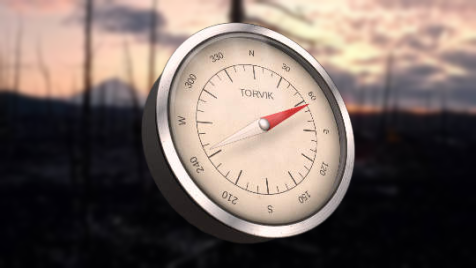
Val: 65
